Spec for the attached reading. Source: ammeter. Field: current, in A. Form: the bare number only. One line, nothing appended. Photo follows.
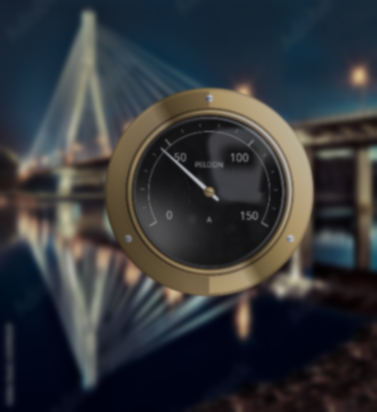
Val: 45
